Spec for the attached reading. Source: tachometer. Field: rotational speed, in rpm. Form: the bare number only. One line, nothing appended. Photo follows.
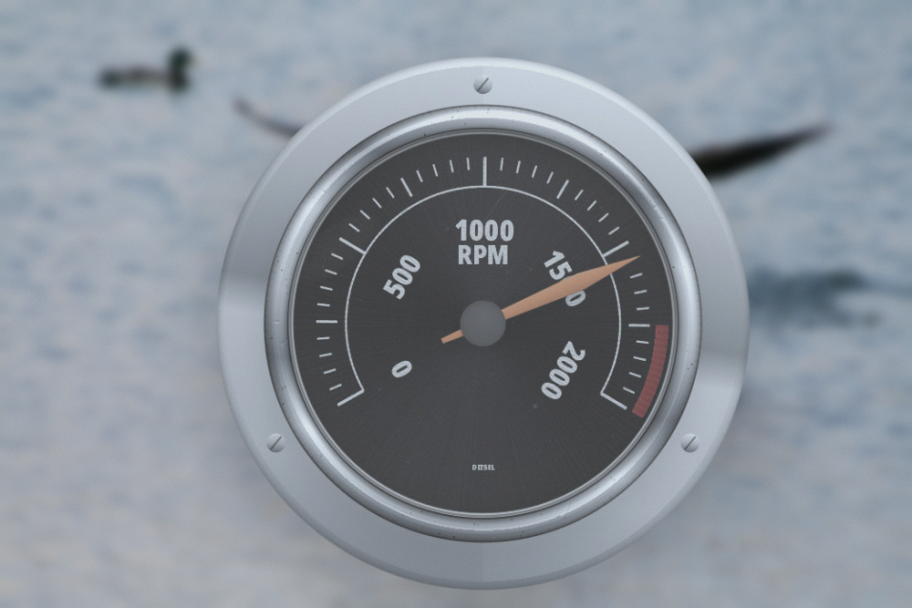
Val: 1550
